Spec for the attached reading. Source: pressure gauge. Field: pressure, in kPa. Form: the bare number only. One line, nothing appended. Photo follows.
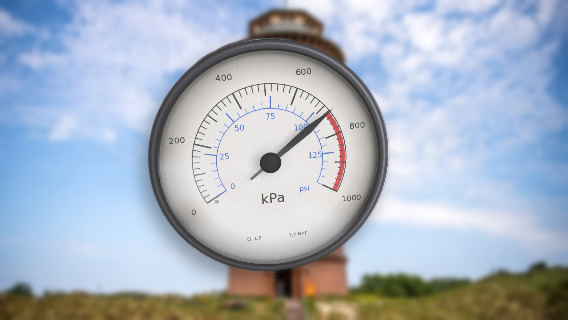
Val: 720
